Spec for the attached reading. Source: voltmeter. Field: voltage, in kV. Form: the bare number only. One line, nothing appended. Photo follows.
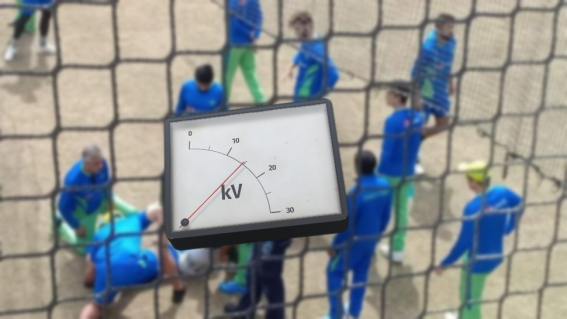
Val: 15
